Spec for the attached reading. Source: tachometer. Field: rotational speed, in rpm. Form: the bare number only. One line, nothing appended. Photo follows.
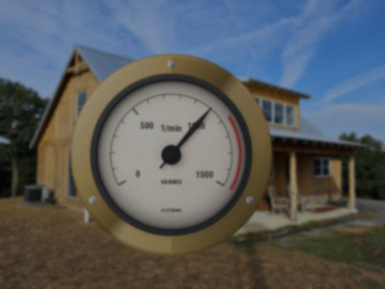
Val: 1000
